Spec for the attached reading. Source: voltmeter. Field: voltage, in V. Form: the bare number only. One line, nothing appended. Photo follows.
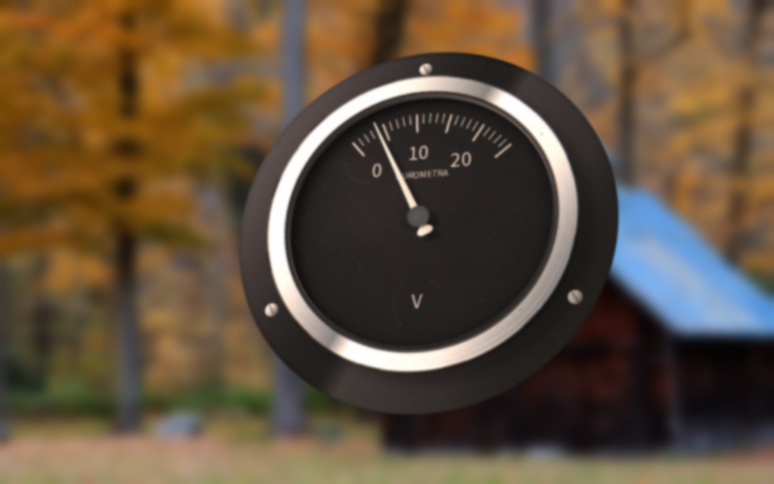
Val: 4
